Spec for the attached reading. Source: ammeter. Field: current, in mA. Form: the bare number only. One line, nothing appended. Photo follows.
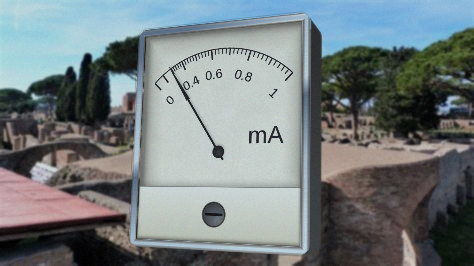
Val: 0.3
